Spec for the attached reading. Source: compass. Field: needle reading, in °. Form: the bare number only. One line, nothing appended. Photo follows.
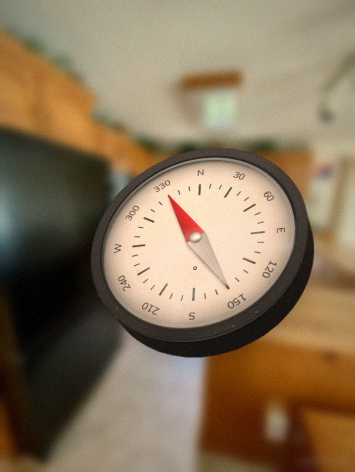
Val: 330
